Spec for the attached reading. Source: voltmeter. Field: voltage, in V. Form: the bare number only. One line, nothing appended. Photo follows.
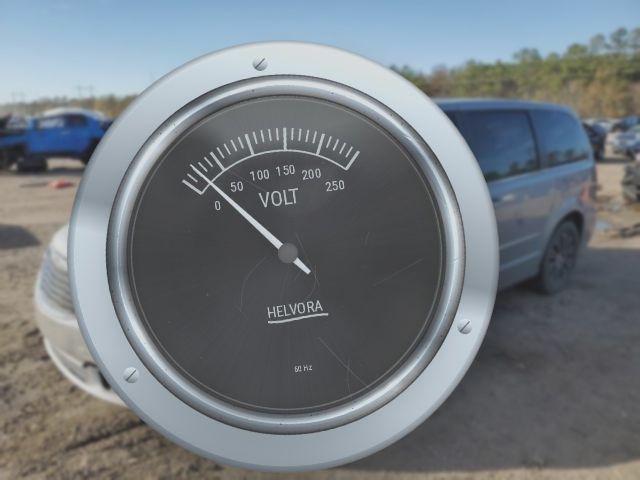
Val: 20
